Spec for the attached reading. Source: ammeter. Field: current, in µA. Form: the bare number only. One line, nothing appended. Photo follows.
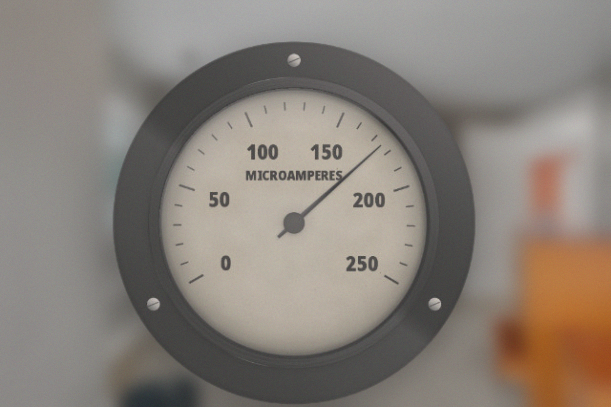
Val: 175
